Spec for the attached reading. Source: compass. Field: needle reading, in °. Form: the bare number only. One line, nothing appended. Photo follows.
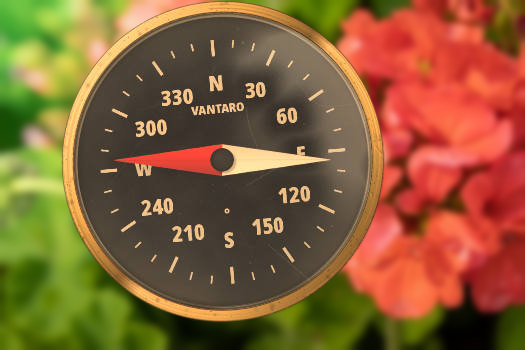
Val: 275
